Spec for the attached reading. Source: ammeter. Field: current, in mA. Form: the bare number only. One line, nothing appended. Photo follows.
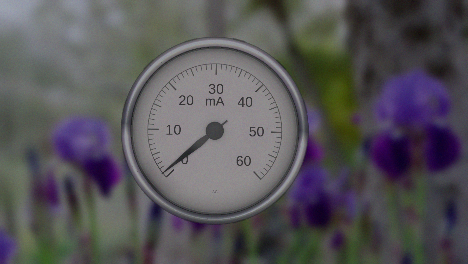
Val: 1
